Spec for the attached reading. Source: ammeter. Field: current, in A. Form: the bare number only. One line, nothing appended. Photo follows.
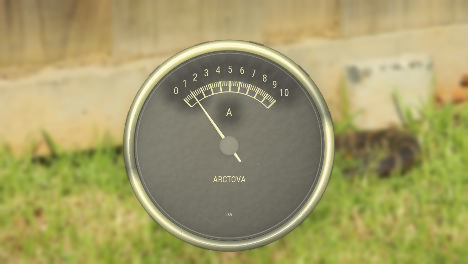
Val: 1
